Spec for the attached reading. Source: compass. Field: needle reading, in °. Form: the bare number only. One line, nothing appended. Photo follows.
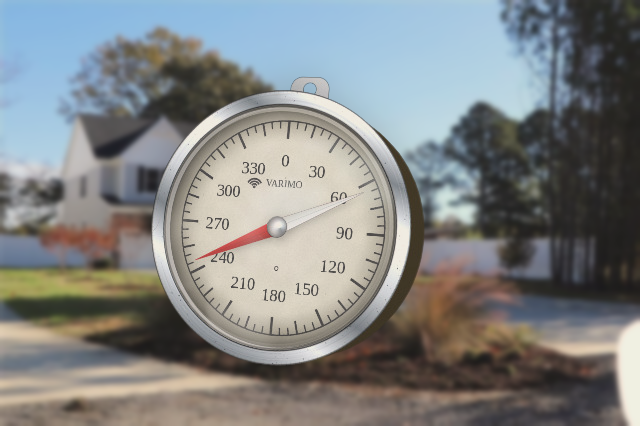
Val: 245
